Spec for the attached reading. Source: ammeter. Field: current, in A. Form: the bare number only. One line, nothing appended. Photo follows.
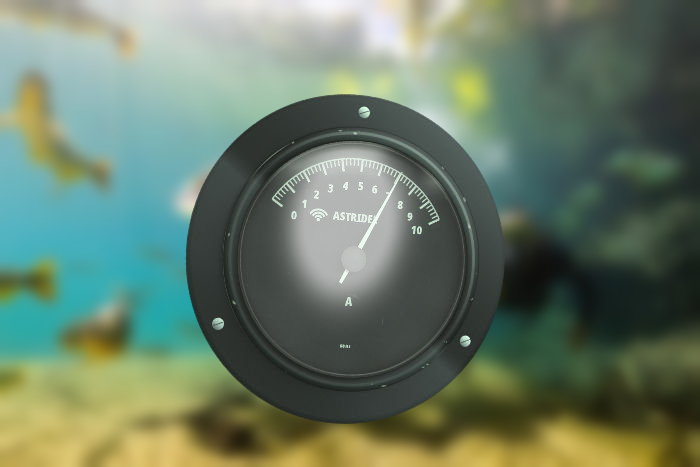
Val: 7
